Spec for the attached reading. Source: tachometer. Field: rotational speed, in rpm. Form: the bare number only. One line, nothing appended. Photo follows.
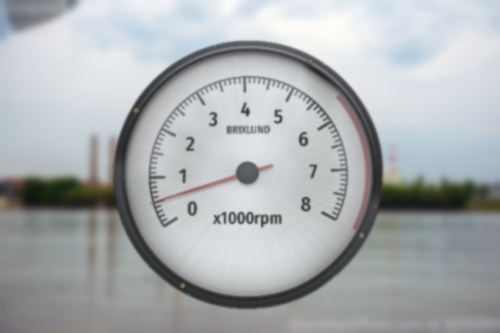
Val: 500
